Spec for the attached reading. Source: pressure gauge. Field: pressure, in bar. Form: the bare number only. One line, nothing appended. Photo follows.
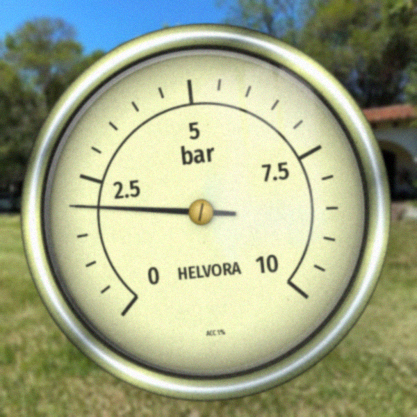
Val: 2
